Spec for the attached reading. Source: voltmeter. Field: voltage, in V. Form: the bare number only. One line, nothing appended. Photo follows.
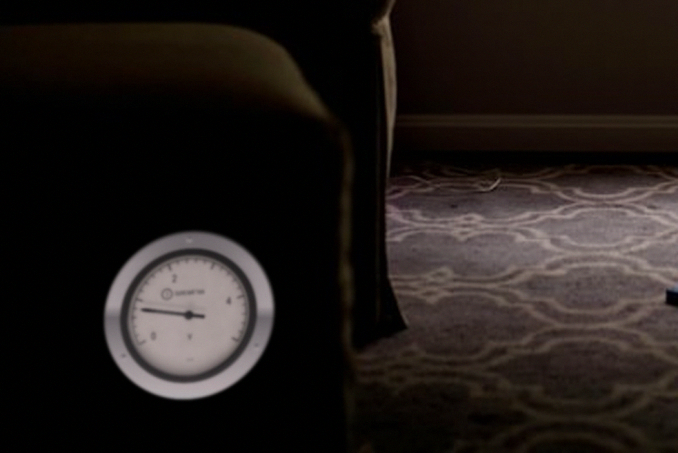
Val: 0.8
